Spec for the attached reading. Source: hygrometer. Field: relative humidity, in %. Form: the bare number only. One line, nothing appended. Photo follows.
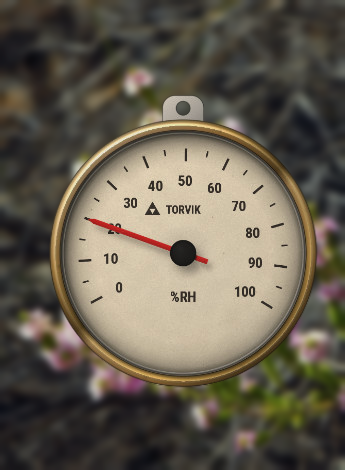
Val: 20
